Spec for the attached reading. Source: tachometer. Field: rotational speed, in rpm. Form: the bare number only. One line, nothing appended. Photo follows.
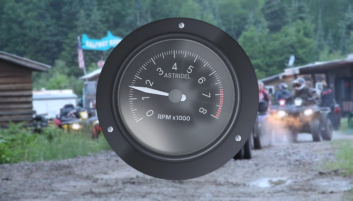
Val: 1500
